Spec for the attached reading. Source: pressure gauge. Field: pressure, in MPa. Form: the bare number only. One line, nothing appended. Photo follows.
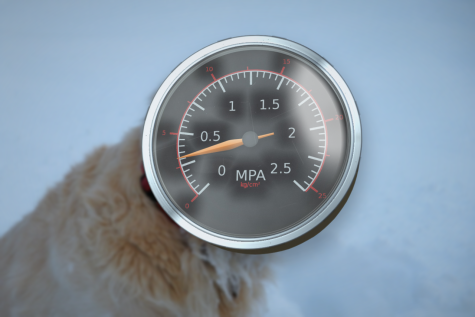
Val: 0.3
